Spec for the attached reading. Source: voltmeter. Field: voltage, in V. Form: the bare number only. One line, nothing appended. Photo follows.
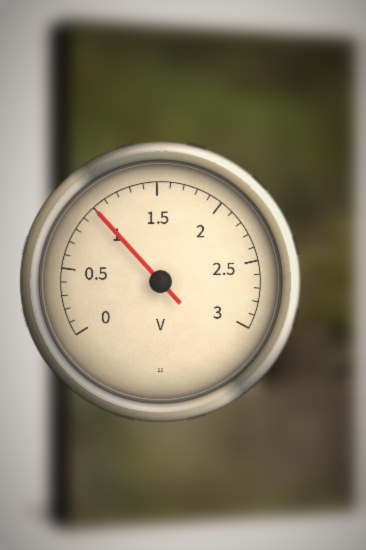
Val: 1
